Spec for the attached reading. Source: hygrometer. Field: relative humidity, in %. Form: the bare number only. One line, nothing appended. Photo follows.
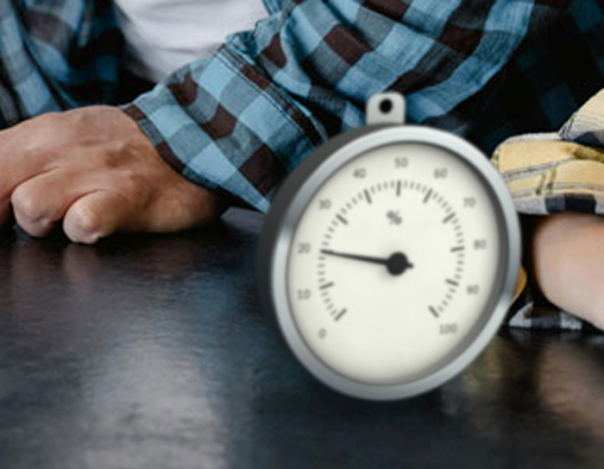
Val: 20
